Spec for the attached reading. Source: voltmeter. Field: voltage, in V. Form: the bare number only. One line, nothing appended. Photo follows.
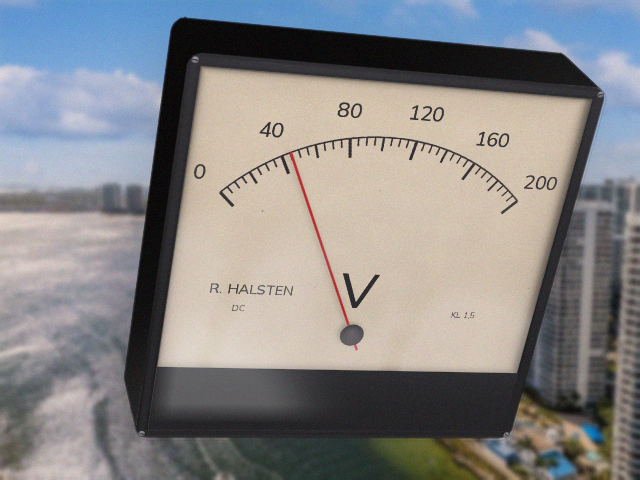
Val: 45
